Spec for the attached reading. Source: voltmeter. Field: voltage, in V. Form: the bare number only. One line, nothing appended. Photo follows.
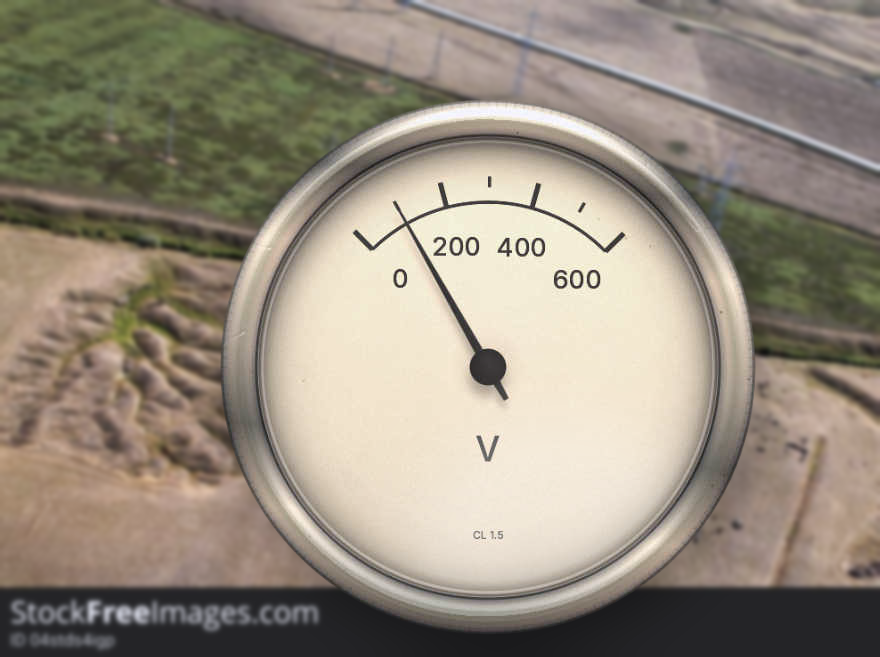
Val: 100
